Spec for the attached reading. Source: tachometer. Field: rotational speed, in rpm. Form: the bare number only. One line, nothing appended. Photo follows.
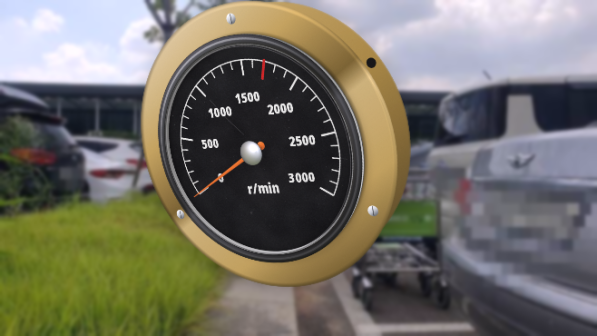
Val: 0
